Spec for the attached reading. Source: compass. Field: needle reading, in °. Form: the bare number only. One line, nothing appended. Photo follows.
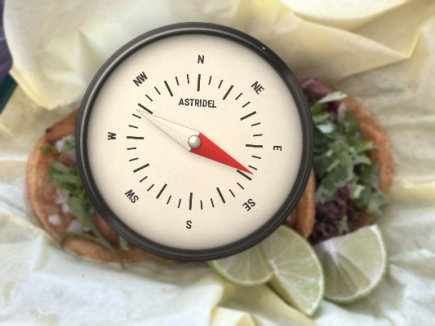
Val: 115
